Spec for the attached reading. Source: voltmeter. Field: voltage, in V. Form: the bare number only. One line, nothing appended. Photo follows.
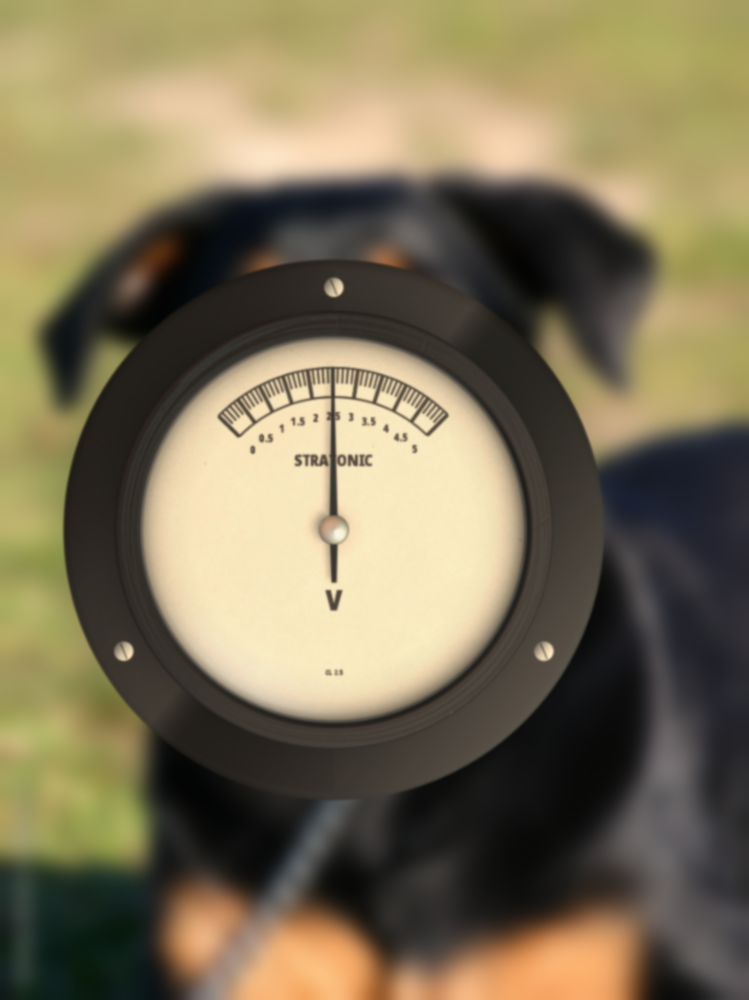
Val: 2.5
